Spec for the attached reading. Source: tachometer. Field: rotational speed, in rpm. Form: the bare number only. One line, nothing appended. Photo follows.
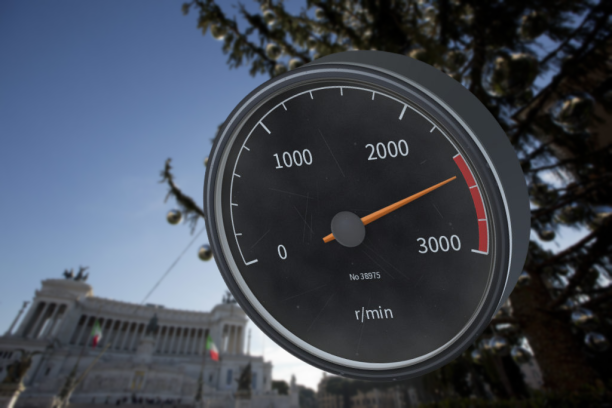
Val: 2500
